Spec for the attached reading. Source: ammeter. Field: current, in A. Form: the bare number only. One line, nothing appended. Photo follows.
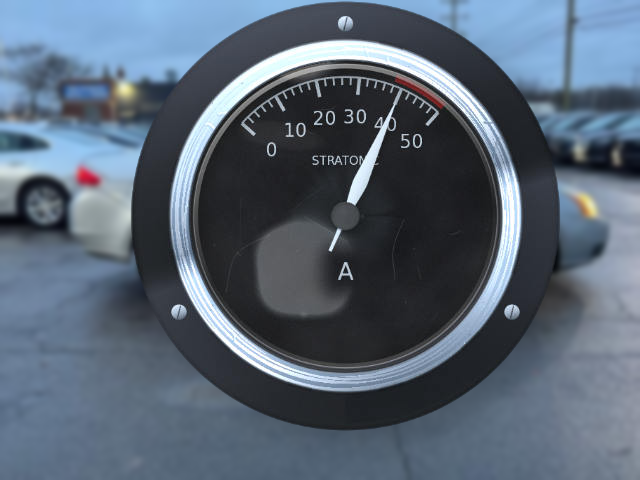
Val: 40
